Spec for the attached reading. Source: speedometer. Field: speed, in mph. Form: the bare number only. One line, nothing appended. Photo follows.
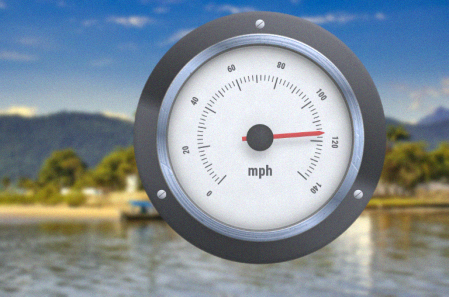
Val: 116
